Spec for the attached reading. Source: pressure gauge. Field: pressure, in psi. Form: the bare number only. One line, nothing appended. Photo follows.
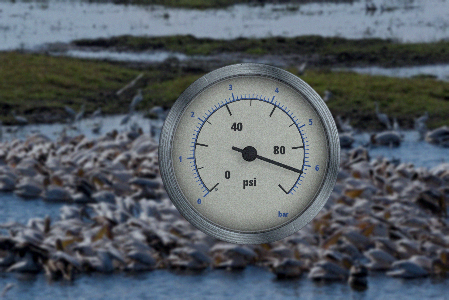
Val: 90
